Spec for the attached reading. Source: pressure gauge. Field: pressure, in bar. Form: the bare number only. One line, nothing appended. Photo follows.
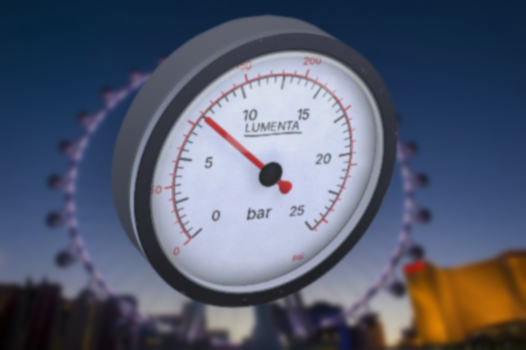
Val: 7.5
